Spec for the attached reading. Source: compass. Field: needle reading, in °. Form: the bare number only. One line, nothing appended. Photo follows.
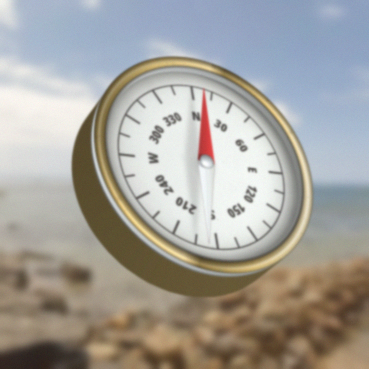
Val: 7.5
